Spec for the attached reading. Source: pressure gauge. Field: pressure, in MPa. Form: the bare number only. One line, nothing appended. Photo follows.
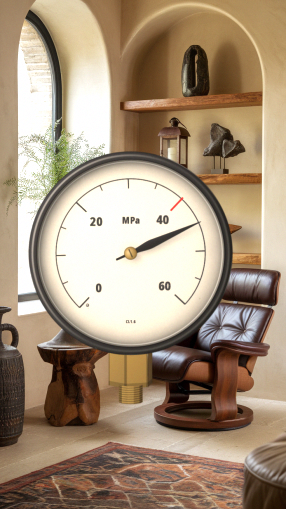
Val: 45
